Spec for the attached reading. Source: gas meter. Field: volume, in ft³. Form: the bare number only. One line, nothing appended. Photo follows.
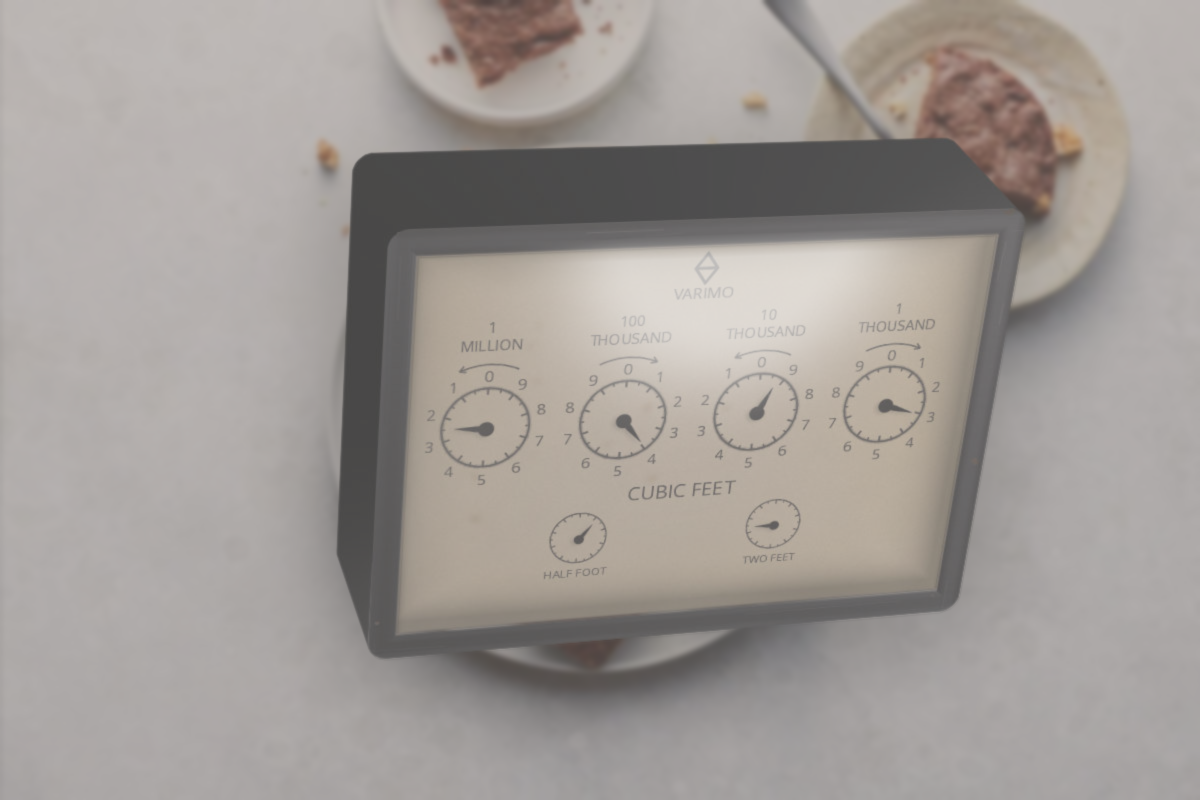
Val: 239300
